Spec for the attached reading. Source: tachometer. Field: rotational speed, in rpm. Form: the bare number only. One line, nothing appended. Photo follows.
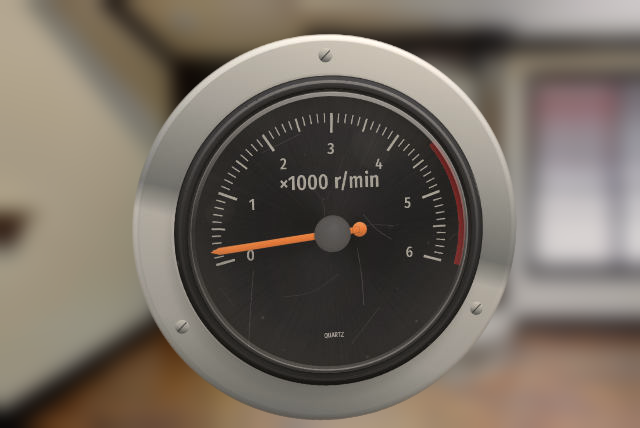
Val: 200
